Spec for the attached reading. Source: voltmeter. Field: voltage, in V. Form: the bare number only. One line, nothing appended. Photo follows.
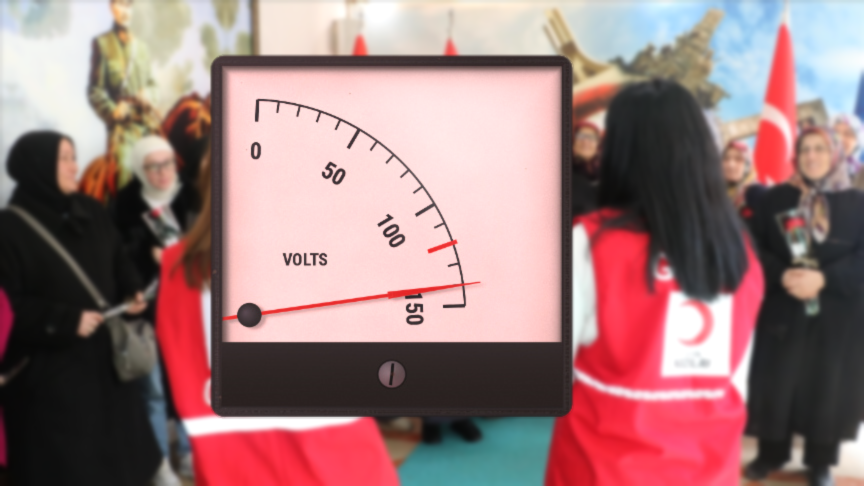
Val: 140
